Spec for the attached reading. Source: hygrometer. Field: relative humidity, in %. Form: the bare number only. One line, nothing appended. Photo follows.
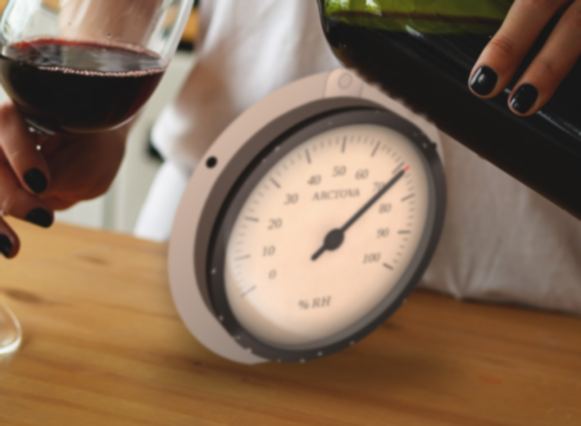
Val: 70
